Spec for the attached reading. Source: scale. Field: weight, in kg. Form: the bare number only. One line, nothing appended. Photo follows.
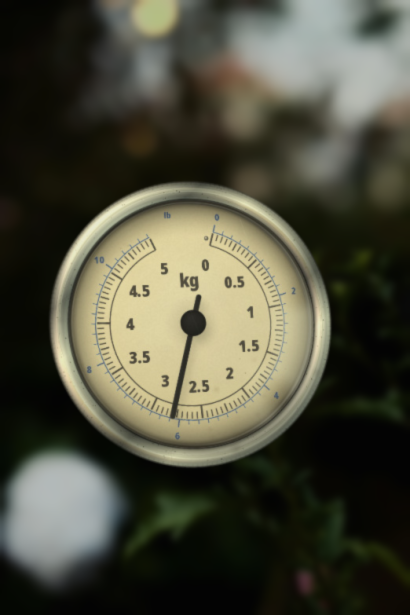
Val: 2.8
